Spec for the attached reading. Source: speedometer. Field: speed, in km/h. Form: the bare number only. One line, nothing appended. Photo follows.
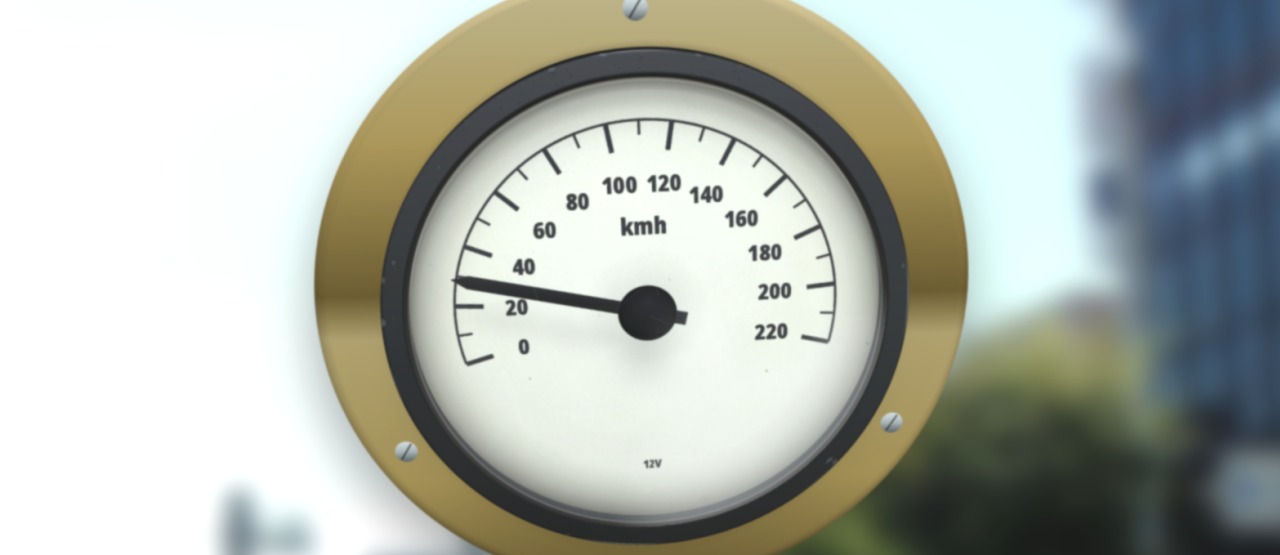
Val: 30
